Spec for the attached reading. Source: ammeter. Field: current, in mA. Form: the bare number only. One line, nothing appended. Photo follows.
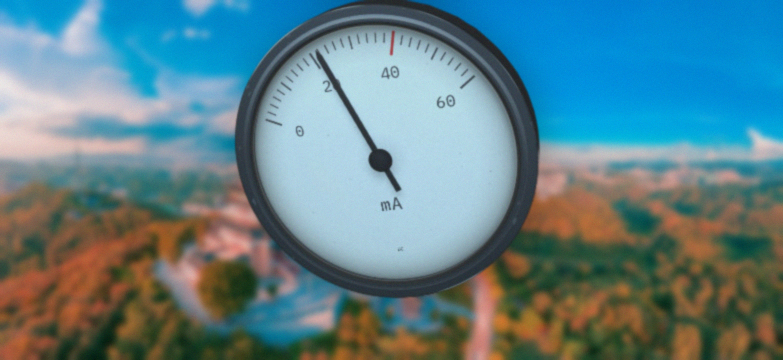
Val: 22
